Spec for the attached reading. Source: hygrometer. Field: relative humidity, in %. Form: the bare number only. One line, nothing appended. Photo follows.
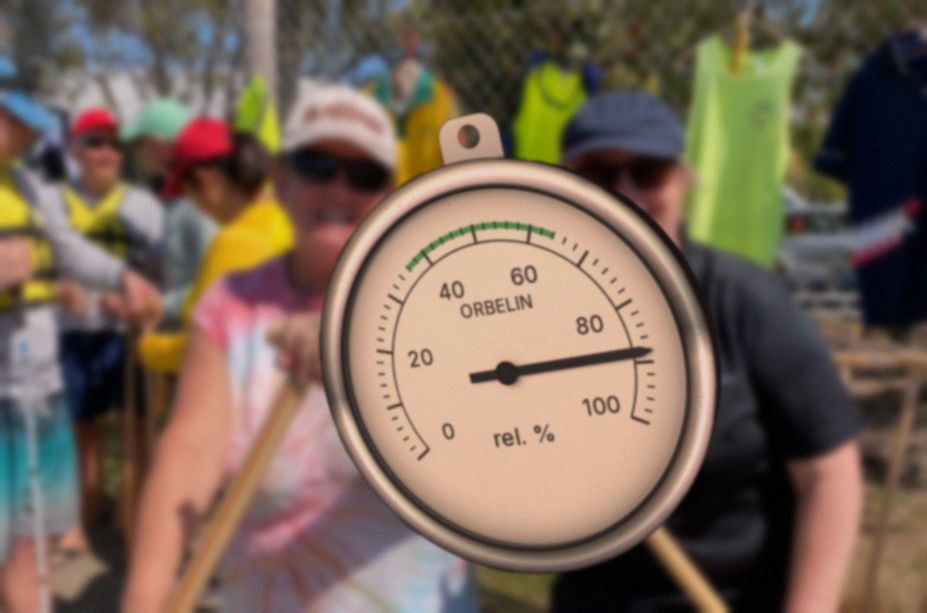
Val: 88
